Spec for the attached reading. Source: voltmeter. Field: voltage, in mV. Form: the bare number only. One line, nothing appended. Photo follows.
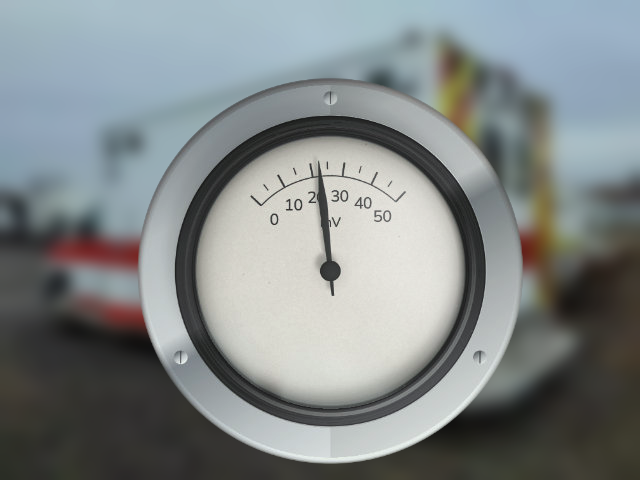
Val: 22.5
